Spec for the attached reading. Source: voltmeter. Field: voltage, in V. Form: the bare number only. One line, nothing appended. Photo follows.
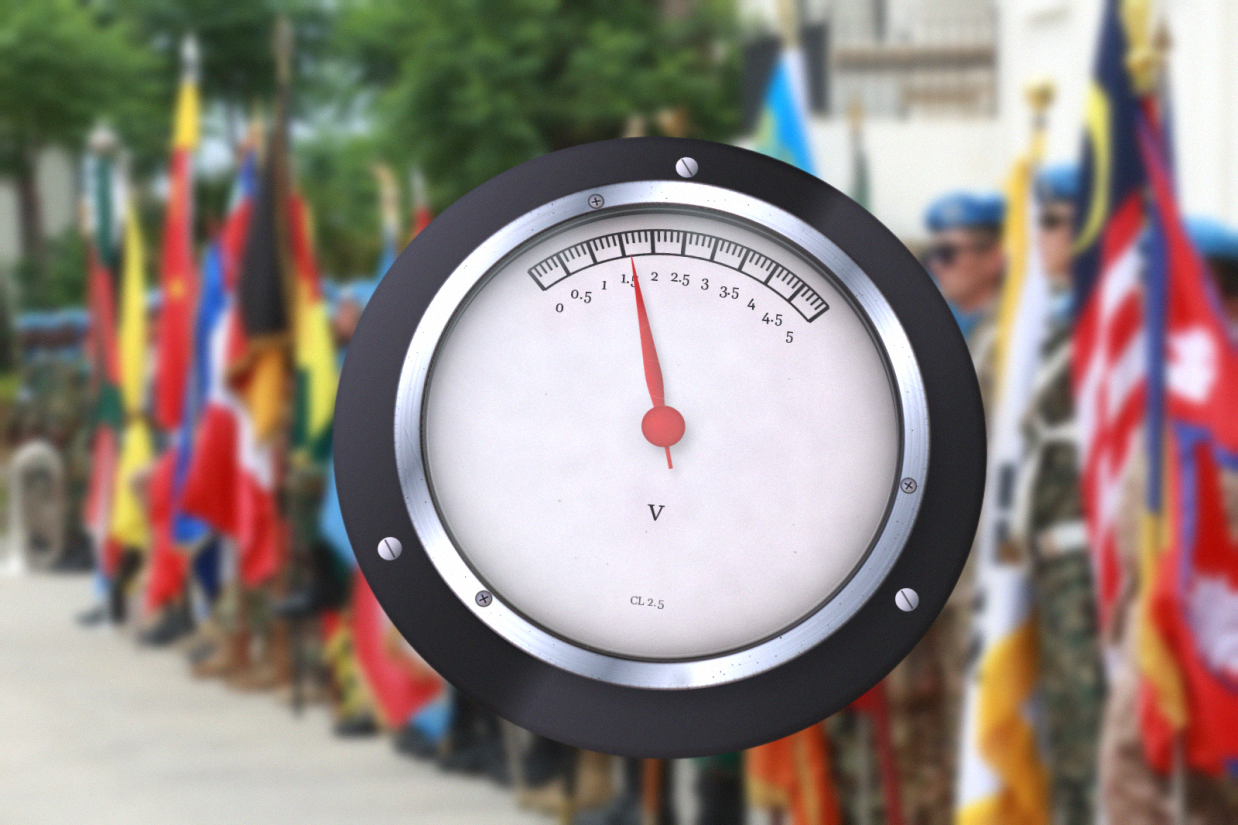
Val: 1.6
